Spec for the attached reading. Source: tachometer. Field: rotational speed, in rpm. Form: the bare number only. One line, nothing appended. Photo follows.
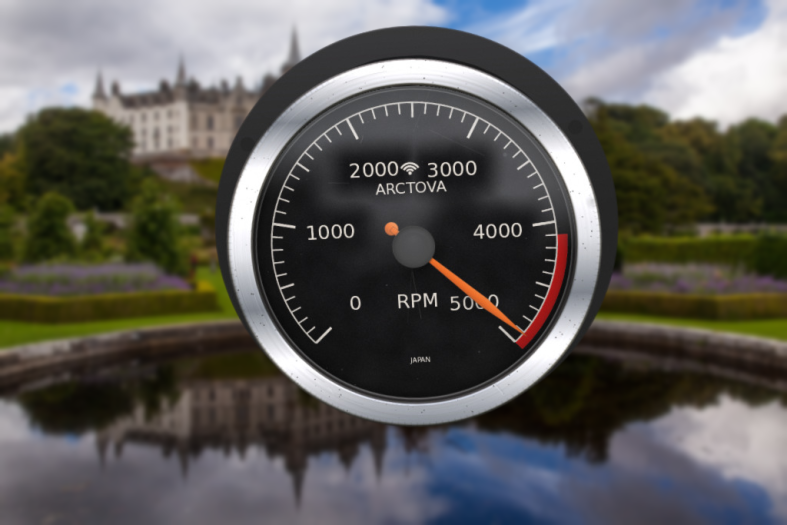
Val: 4900
